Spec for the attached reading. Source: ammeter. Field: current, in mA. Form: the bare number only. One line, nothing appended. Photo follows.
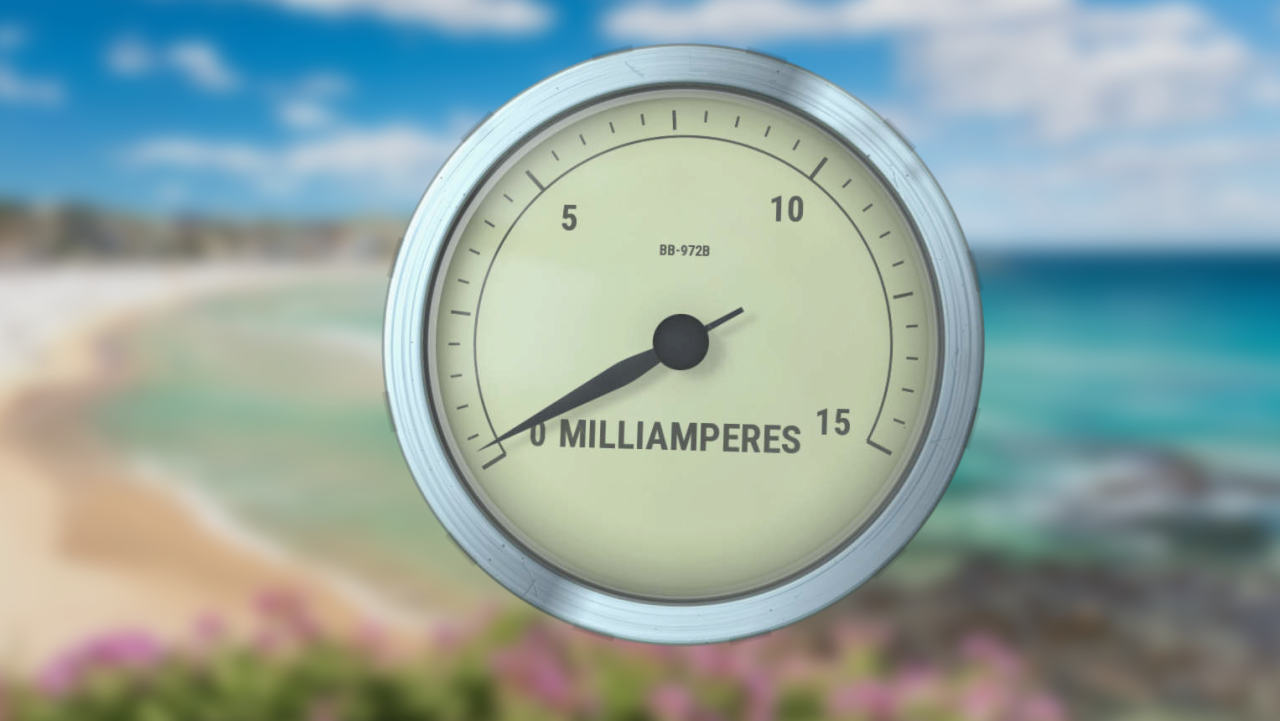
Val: 0.25
